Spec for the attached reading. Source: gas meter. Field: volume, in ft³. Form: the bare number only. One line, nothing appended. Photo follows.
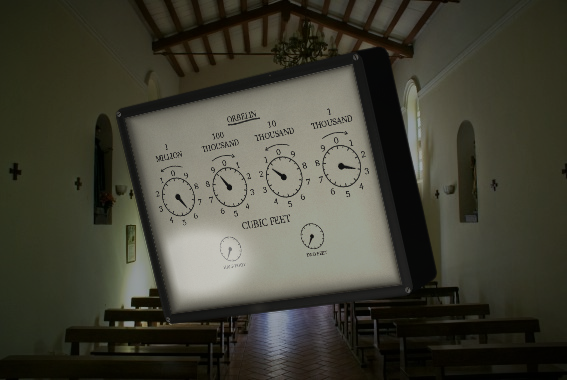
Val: 591300
